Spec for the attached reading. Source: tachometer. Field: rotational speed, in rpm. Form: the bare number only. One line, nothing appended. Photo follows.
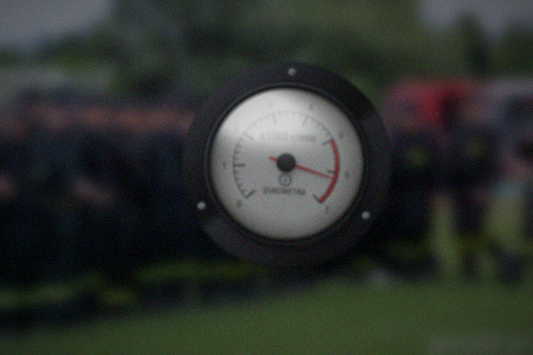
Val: 6200
